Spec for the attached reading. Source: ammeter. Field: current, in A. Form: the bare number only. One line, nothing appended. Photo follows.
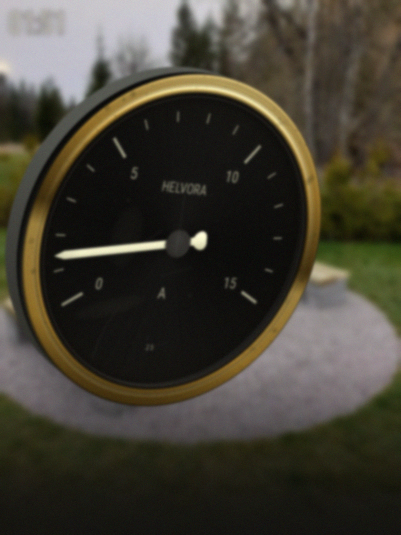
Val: 1.5
